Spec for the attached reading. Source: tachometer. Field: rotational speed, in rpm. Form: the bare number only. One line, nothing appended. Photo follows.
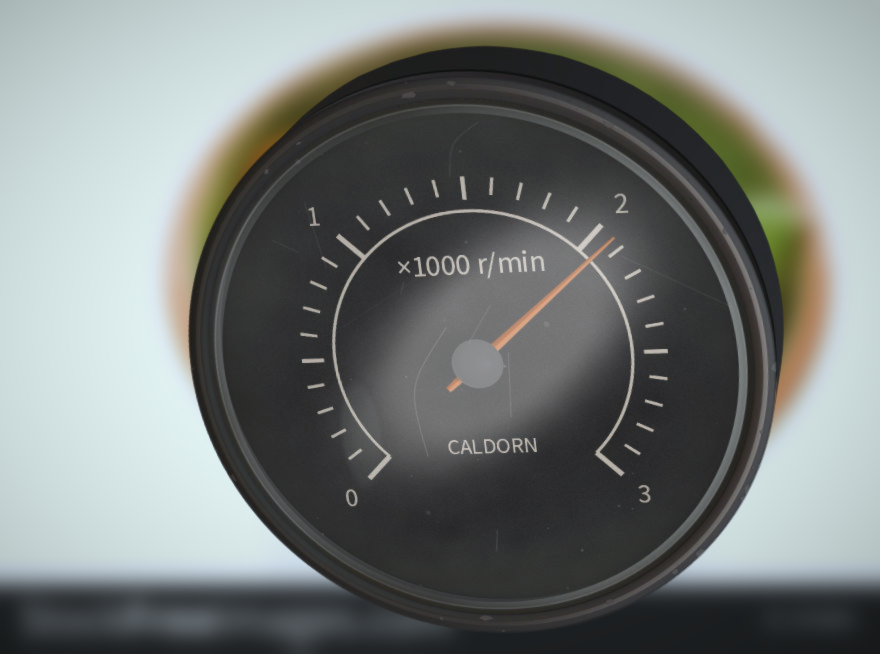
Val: 2050
